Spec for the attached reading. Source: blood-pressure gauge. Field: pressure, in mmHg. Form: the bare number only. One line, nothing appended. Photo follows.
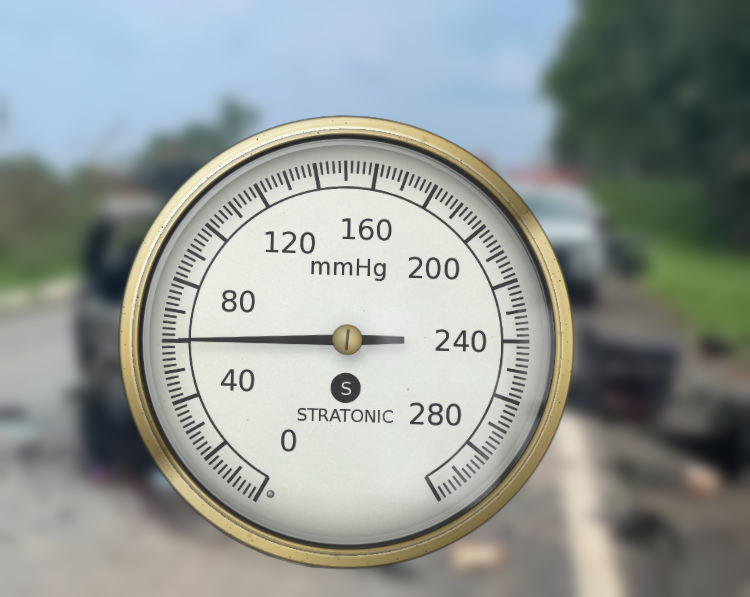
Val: 60
